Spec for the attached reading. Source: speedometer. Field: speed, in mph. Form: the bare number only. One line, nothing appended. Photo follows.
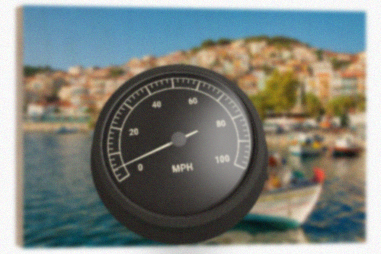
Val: 4
